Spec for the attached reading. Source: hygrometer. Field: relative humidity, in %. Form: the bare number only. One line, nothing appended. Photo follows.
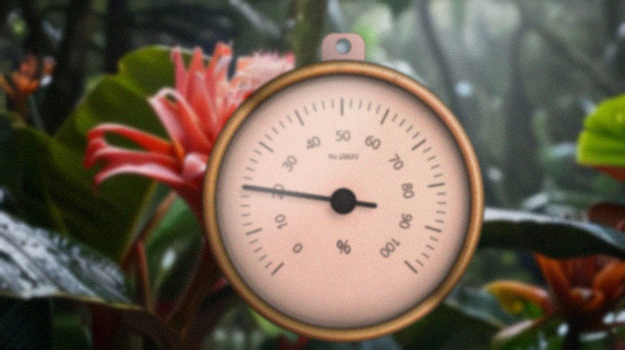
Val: 20
